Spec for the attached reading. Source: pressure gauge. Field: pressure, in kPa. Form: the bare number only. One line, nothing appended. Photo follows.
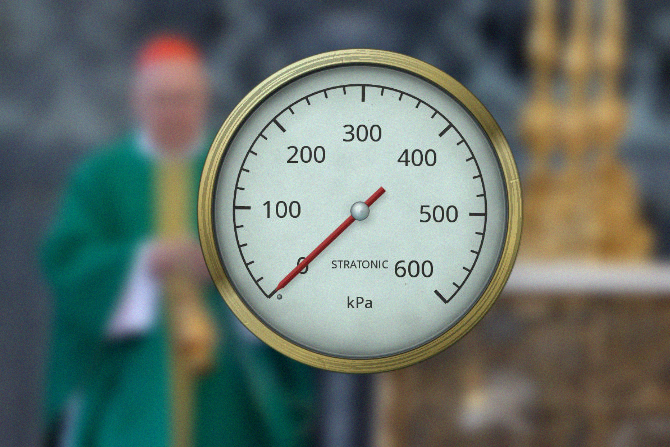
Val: 0
